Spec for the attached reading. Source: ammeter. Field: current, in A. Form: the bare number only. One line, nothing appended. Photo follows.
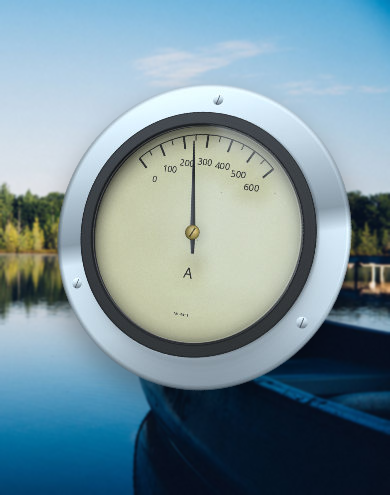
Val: 250
